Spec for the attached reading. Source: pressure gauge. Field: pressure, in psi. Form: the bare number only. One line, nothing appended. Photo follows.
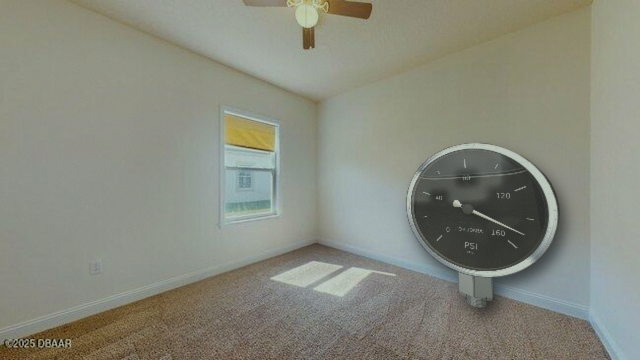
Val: 150
